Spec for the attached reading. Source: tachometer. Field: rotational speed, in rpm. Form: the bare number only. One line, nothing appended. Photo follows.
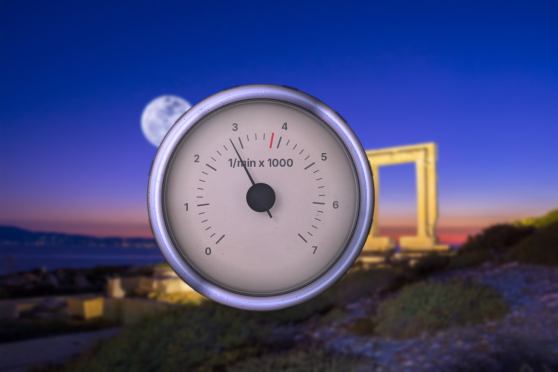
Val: 2800
